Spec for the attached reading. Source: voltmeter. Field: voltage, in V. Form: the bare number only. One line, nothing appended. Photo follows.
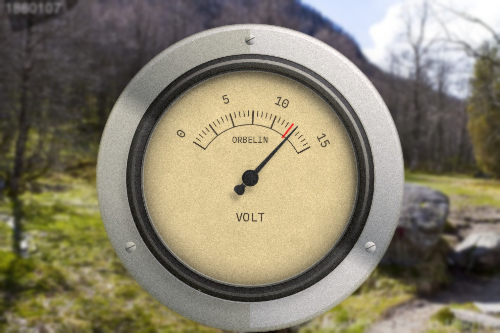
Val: 12.5
